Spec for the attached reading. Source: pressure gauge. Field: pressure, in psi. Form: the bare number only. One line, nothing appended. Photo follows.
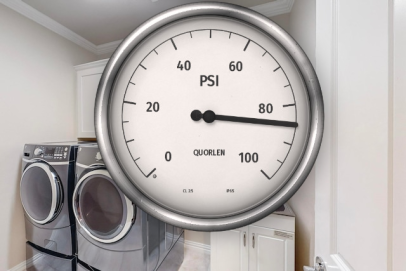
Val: 85
